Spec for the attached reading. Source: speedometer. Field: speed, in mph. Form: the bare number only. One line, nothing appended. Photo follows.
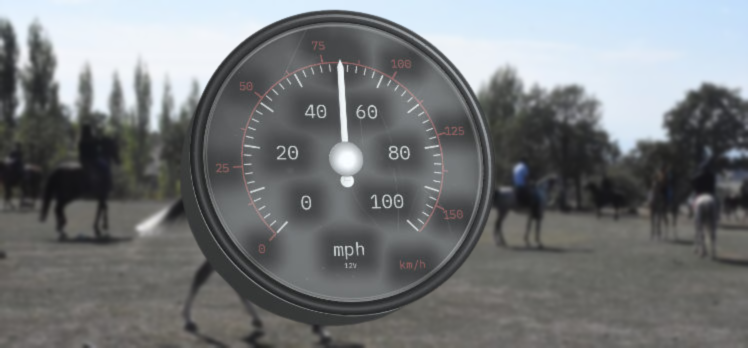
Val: 50
